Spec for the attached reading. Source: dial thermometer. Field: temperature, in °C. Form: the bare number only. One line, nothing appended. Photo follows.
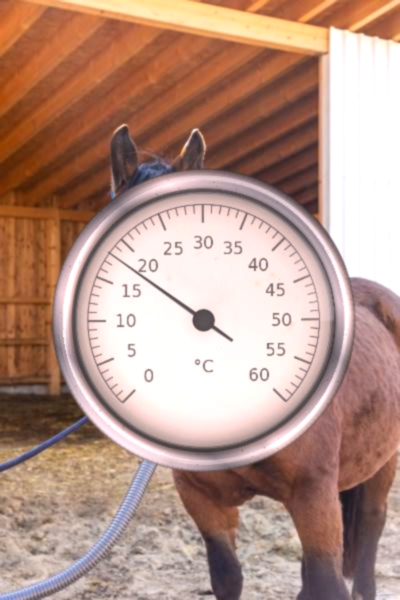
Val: 18
